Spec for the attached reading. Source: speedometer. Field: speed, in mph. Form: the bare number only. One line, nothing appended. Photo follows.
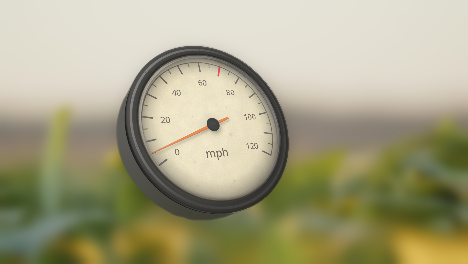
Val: 5
